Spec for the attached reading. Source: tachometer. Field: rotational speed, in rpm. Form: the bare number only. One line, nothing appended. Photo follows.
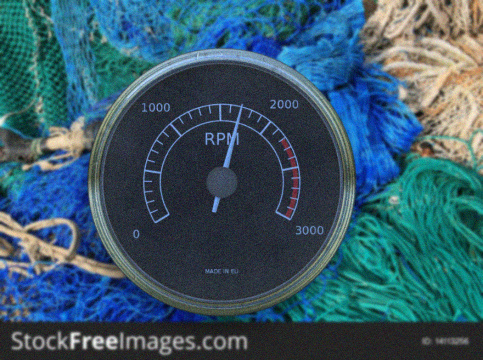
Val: 1700
